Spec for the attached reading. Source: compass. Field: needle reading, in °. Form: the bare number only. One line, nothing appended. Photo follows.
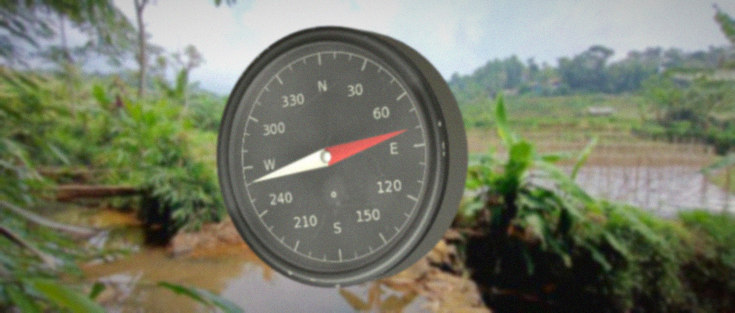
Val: 80
